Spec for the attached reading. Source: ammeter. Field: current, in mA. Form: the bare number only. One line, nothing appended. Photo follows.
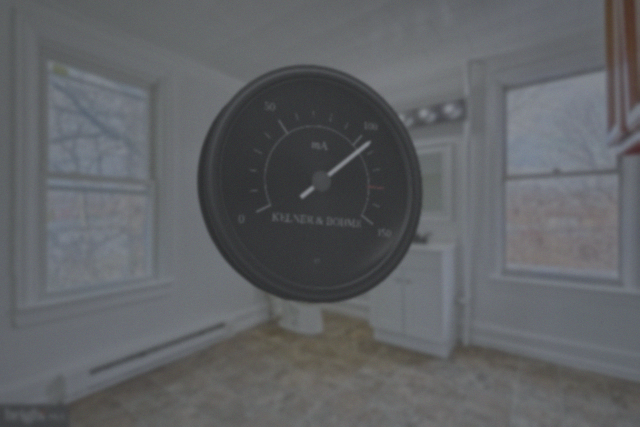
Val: 105
